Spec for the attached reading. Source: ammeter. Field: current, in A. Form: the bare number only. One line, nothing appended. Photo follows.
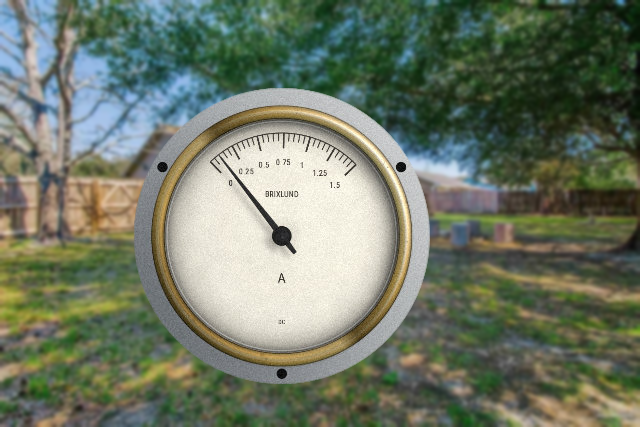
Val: 0.1
